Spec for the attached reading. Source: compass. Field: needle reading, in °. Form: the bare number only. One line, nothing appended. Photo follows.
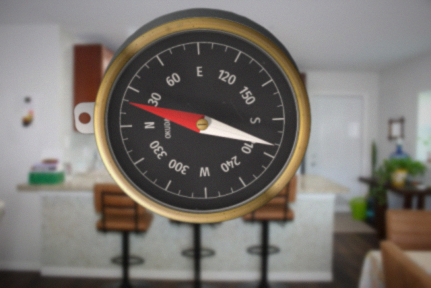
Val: 20
